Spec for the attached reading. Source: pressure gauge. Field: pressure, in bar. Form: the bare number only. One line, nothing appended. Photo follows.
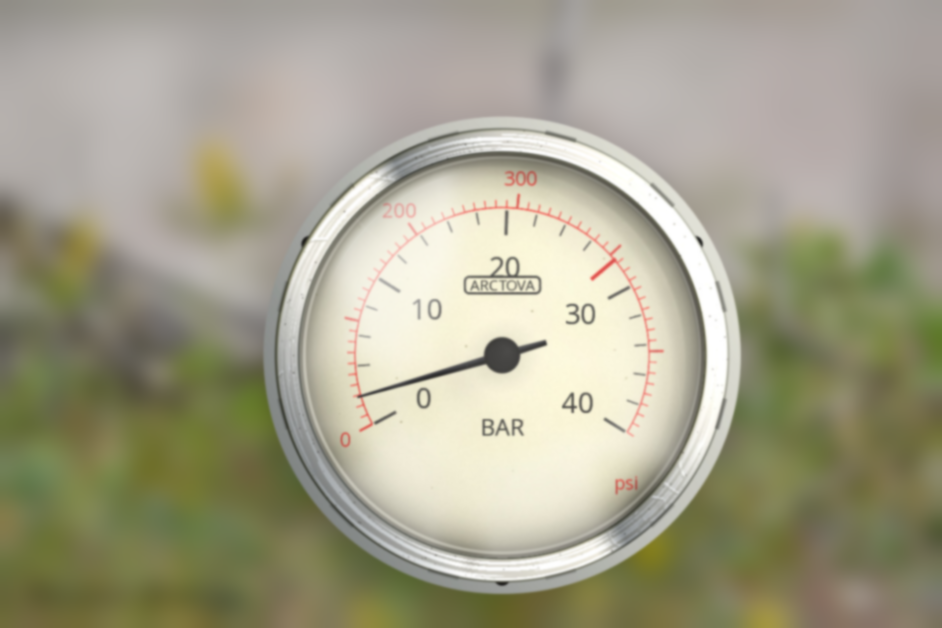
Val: 2
